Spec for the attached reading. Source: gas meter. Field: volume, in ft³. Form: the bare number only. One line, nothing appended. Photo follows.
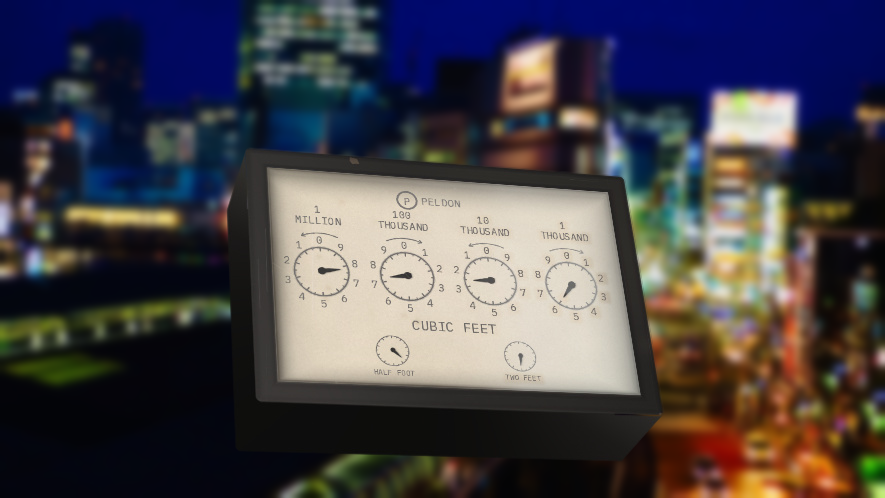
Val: 772600
